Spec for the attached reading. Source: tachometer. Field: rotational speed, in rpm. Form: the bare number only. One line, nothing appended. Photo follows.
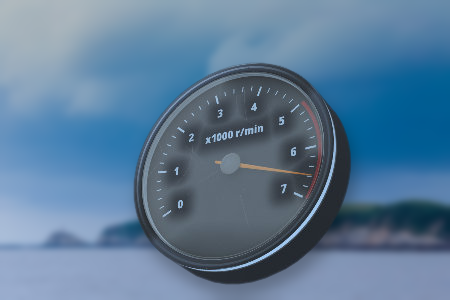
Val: 6600
